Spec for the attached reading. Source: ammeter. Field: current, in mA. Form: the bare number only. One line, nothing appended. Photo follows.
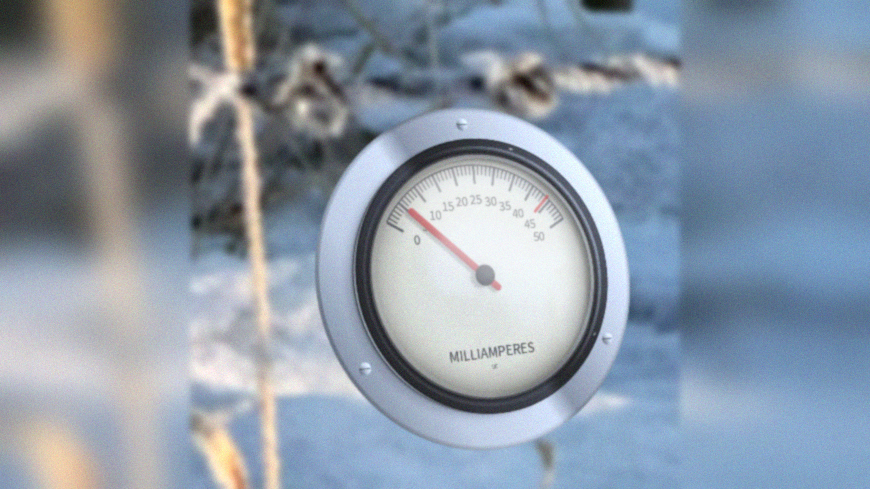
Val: 5
